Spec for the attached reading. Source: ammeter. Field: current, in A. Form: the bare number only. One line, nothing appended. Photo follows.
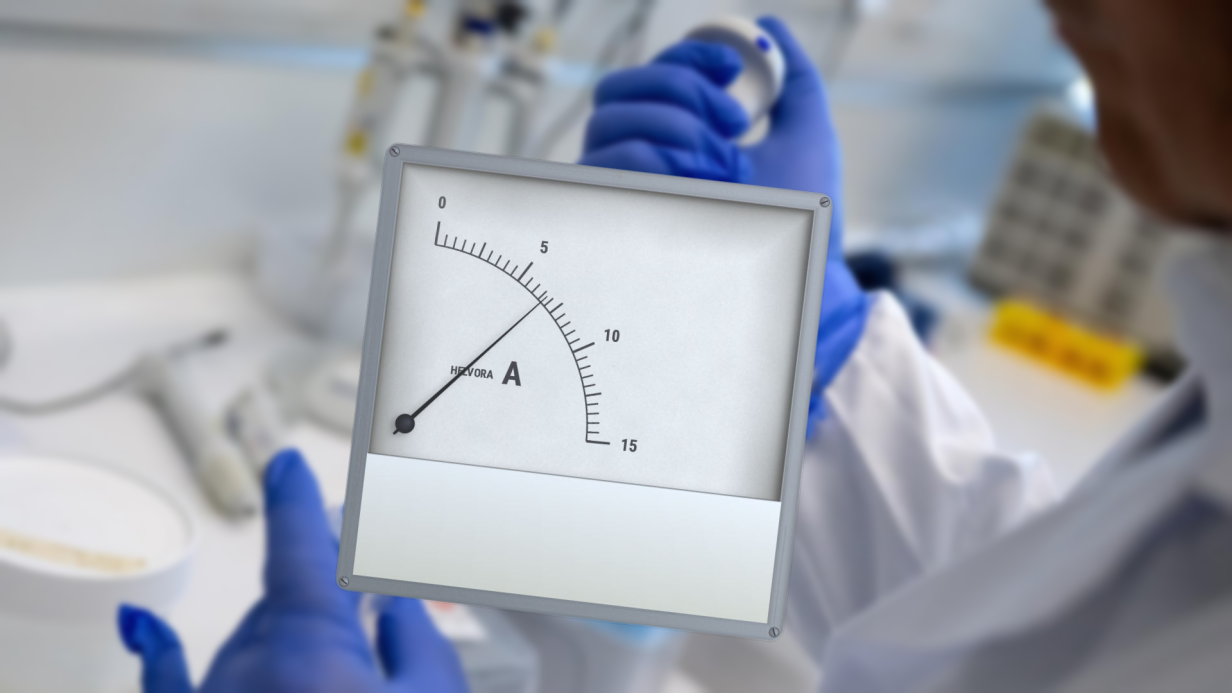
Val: 6.75
